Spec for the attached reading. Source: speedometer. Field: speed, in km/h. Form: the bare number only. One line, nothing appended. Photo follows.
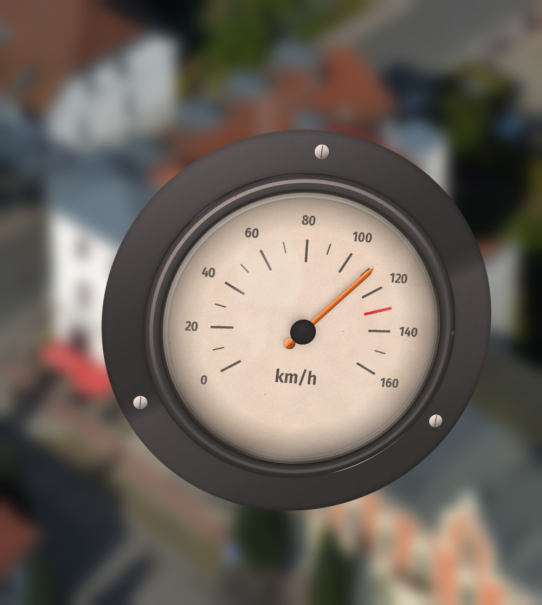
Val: 110
